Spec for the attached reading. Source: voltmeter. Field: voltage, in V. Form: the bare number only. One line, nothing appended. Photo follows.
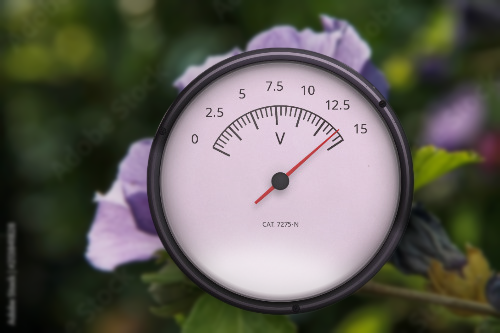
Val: 14
